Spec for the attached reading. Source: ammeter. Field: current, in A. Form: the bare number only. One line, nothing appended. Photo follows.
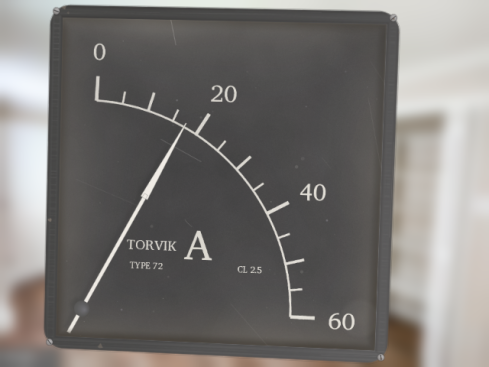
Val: 17.5
